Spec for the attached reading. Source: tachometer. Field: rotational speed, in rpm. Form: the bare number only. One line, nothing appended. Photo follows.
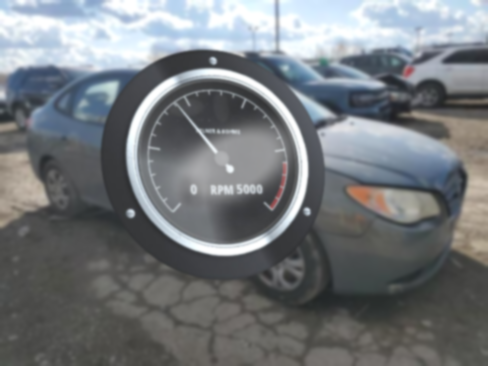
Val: 1800
